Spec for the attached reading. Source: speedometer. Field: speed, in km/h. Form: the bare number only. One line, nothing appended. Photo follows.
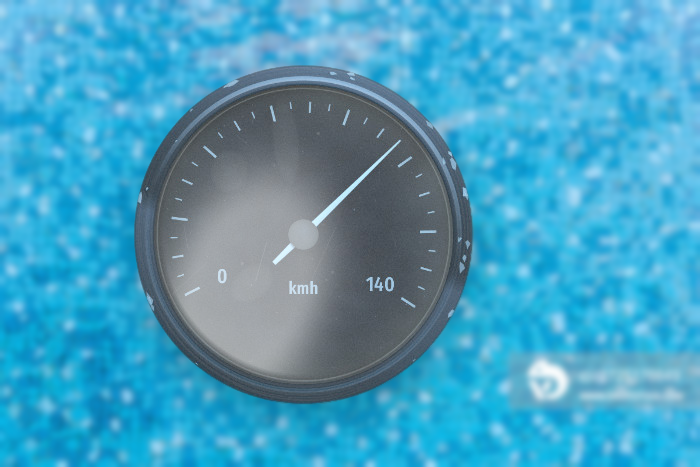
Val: 95
